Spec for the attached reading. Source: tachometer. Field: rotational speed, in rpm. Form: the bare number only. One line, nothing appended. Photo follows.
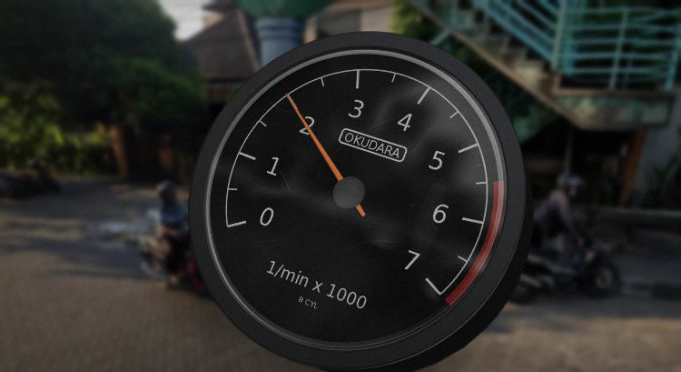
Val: 2000
